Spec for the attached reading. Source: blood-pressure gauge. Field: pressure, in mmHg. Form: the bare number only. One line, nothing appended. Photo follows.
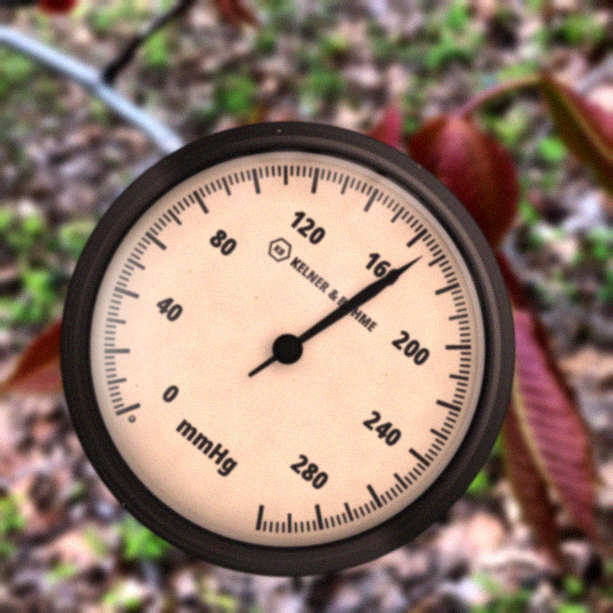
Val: 166
